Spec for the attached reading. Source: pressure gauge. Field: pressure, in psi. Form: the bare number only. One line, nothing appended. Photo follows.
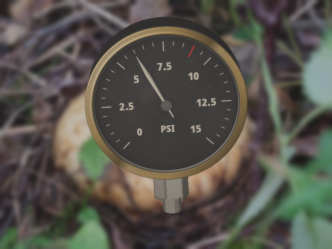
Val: 6
